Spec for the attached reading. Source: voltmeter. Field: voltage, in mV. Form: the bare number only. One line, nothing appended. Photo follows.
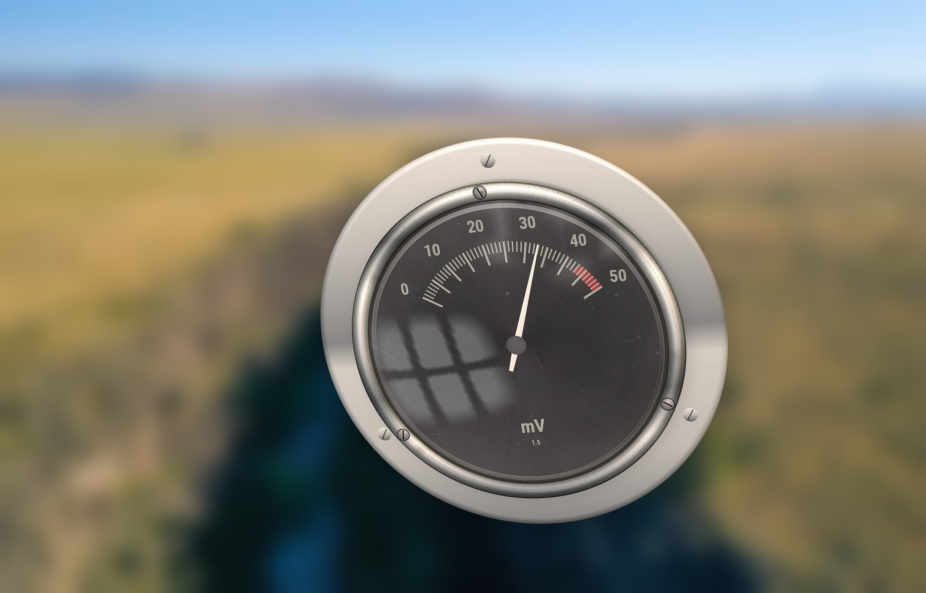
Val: 33
